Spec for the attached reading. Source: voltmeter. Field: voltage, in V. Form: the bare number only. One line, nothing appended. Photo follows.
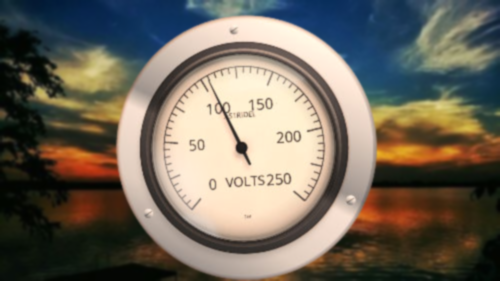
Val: 105
